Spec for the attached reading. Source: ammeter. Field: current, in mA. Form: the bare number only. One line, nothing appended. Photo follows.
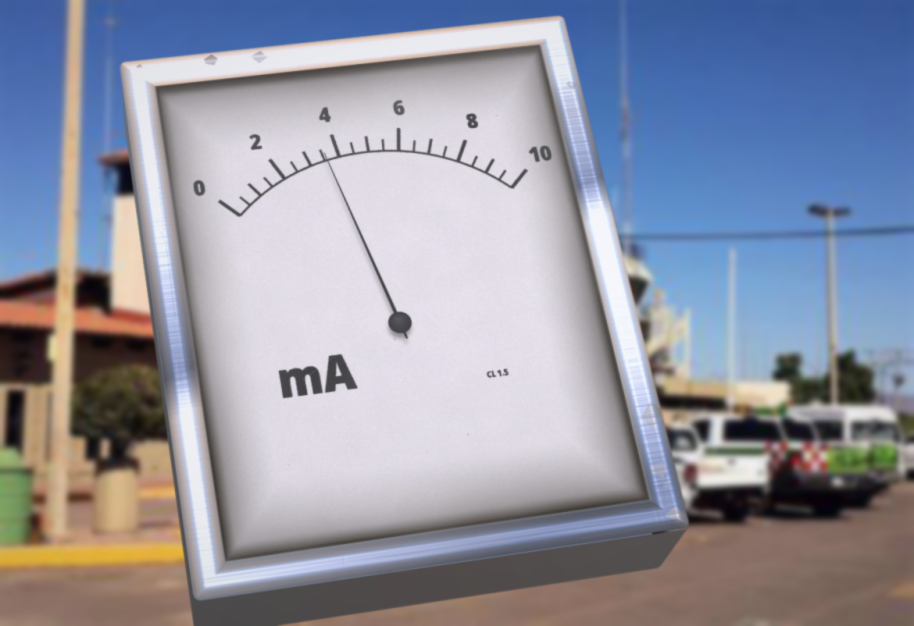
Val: 3.5
